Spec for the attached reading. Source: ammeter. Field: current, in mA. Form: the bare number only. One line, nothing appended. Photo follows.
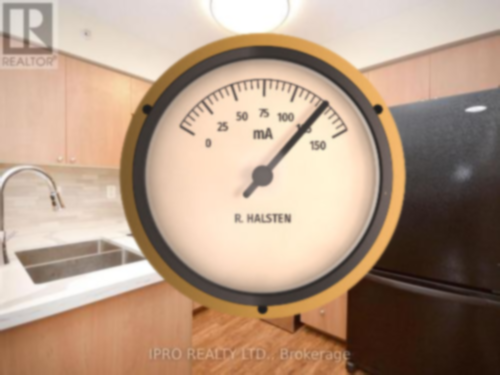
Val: 125
